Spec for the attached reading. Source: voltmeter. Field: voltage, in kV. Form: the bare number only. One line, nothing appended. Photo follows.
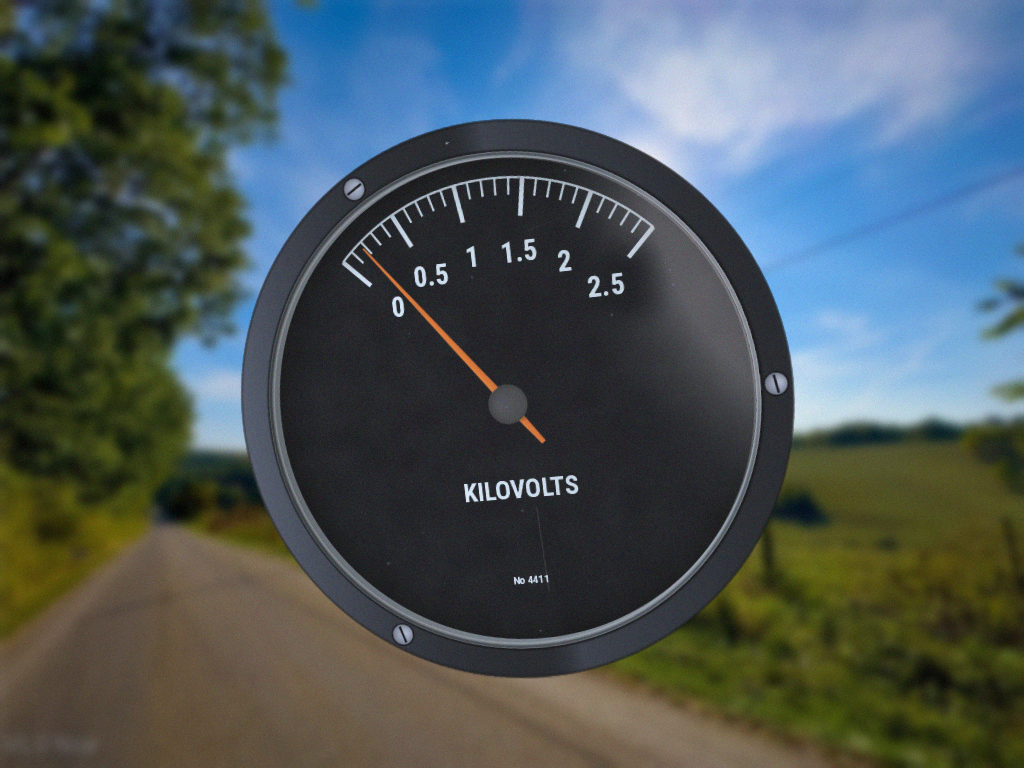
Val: 0.2
